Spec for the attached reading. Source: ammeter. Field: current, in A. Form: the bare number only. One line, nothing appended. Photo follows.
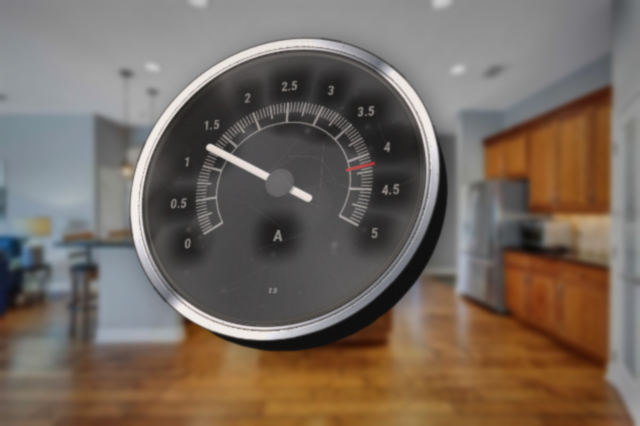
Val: 1.25
